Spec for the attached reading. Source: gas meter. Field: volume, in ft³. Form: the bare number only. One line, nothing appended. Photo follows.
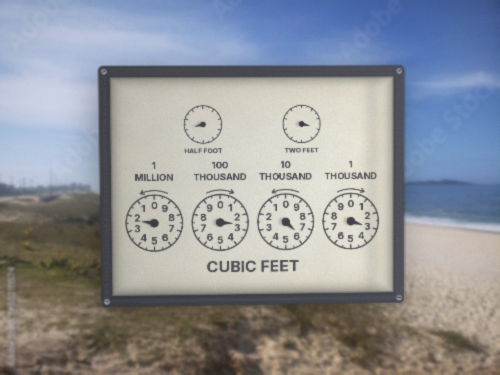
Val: 226300
